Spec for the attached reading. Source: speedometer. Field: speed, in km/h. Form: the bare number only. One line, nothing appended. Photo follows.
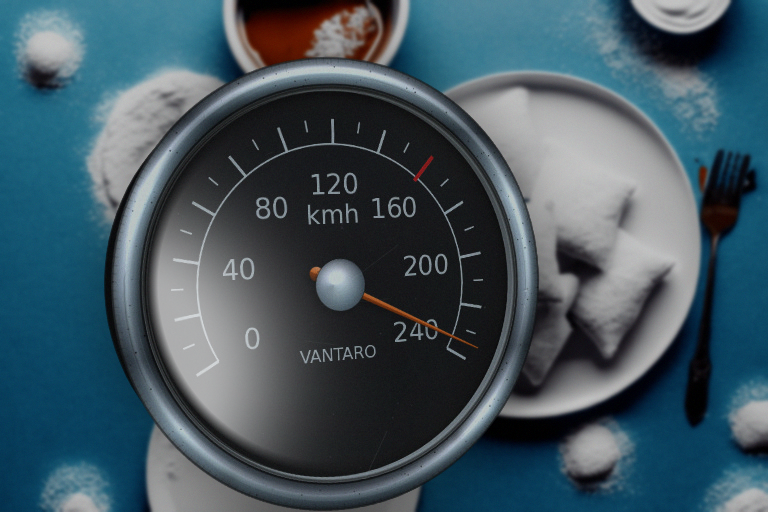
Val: 235
